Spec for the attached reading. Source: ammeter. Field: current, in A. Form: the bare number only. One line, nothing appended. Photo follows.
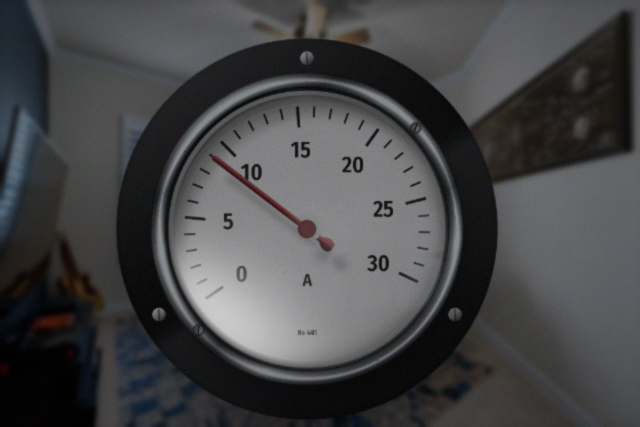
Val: 9
